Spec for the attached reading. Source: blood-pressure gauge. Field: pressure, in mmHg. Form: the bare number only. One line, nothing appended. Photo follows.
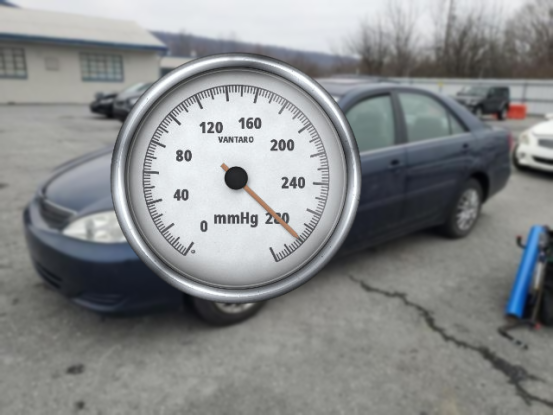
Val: 280
